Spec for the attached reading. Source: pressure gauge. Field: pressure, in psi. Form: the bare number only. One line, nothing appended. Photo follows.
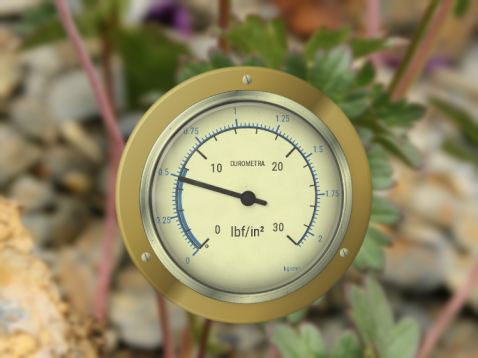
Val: 7
